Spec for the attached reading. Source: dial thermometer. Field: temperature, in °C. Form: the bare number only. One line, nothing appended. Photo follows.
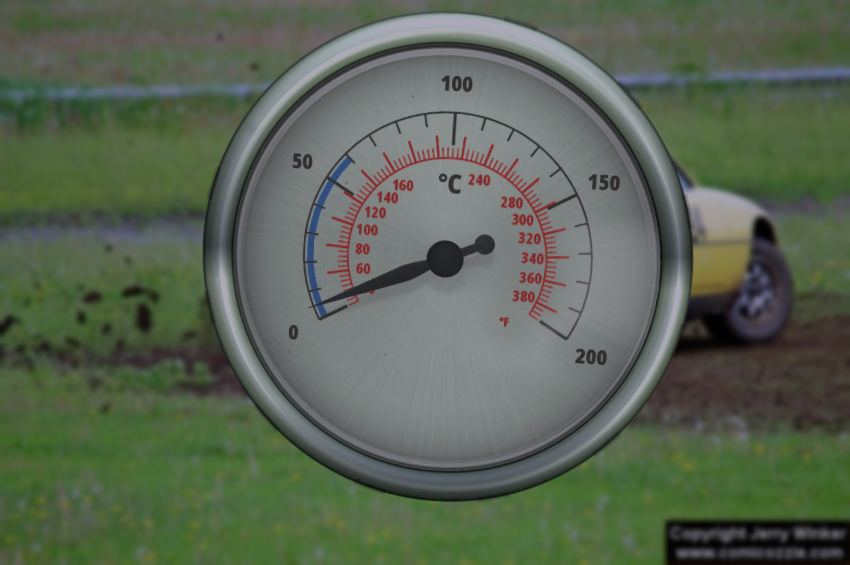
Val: 5
